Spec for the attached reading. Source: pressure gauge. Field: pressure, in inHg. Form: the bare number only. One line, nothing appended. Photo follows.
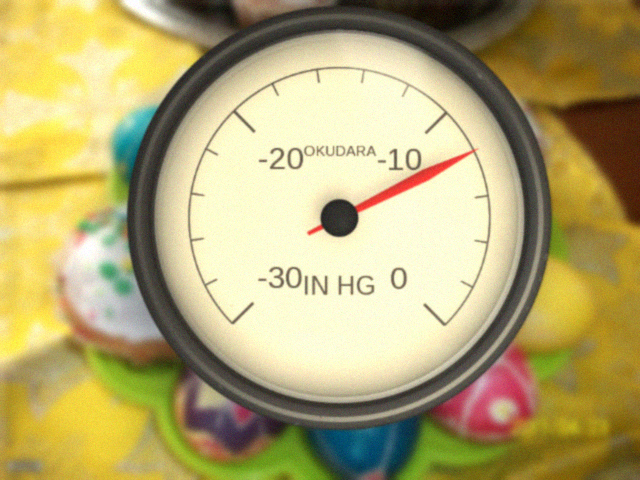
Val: -8
